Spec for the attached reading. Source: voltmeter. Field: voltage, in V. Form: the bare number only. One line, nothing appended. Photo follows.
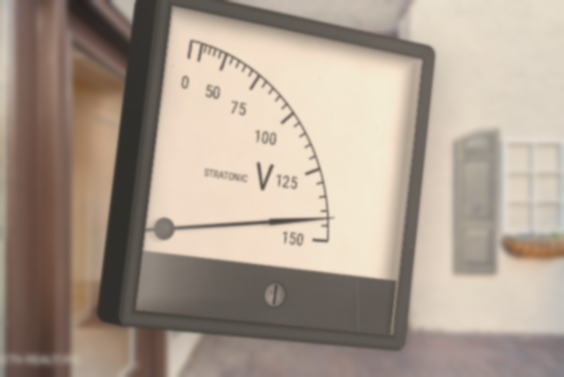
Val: 142.5
